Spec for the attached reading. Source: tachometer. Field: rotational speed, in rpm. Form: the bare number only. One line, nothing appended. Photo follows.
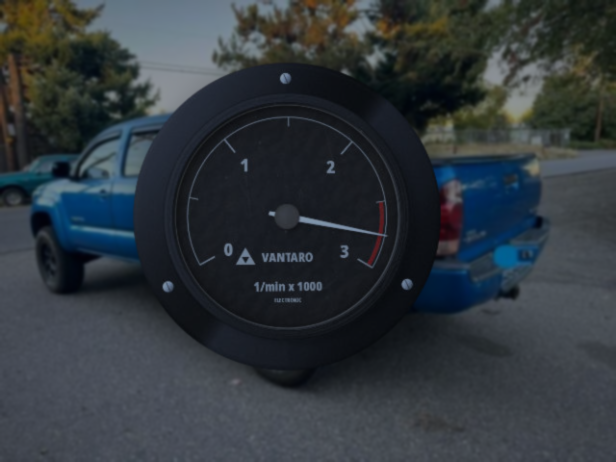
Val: 2750
